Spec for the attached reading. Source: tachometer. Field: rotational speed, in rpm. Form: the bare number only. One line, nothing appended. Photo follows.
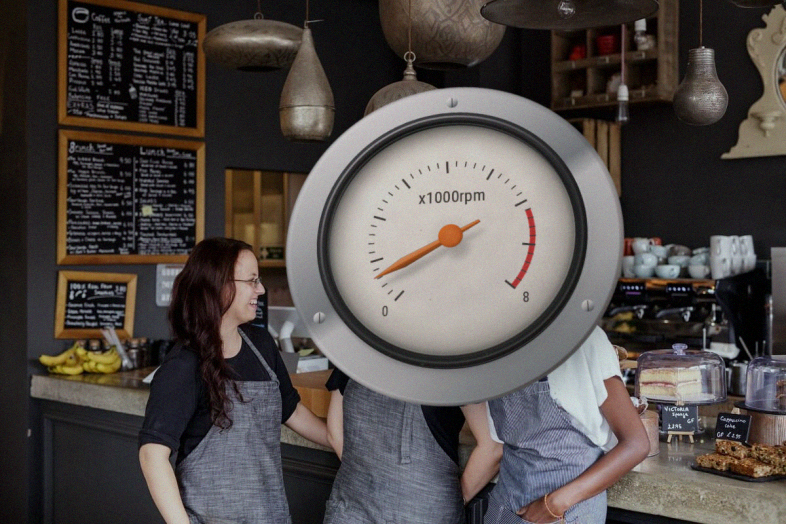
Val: 600
